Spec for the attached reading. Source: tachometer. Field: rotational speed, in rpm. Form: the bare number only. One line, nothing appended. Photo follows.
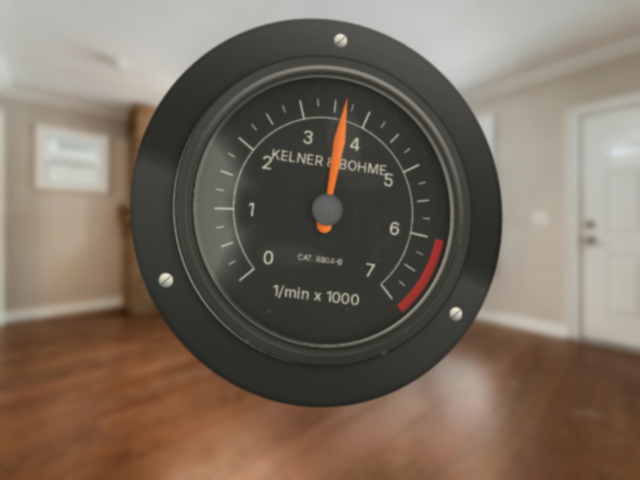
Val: 3625
